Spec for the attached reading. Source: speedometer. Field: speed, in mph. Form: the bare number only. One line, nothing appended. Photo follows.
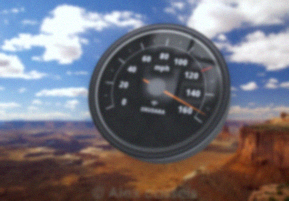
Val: 155
